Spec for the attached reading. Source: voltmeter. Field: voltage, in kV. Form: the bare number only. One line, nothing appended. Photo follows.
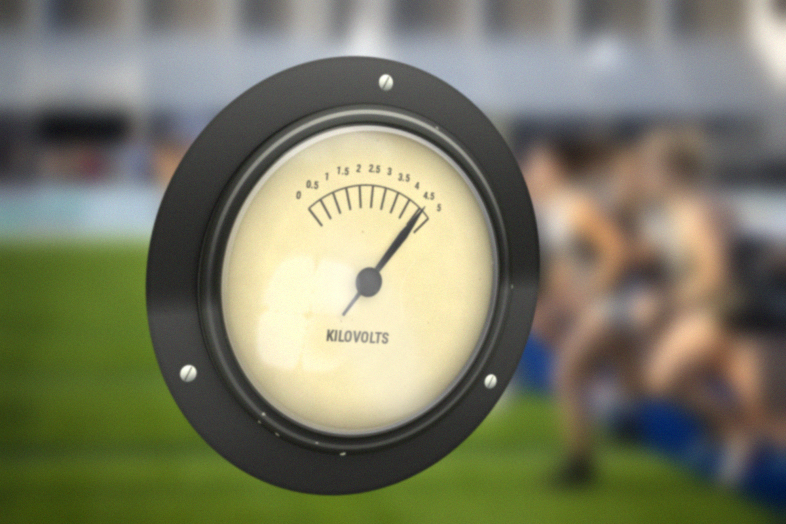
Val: 4.5
